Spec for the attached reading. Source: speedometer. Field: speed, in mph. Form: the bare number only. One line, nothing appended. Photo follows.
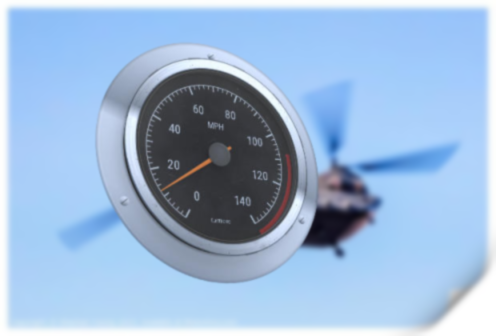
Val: 12
